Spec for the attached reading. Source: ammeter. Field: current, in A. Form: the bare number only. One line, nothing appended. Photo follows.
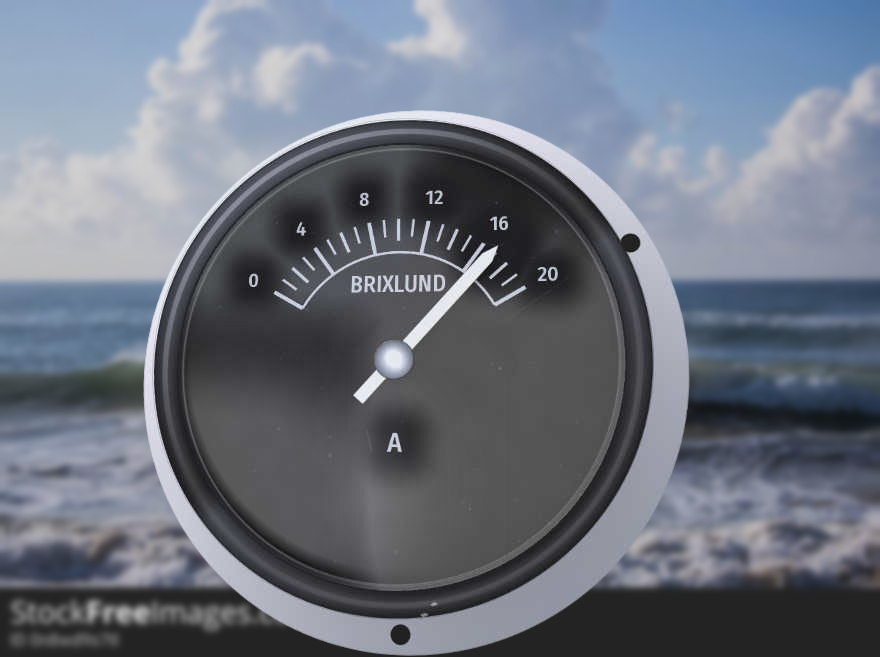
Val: 17
